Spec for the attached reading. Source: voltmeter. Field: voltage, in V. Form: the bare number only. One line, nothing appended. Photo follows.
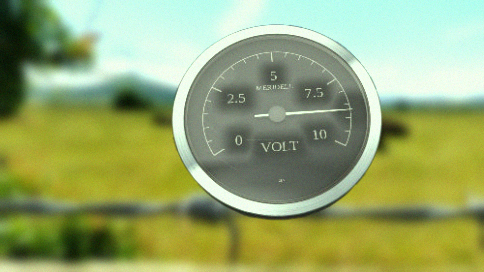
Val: 8.75
